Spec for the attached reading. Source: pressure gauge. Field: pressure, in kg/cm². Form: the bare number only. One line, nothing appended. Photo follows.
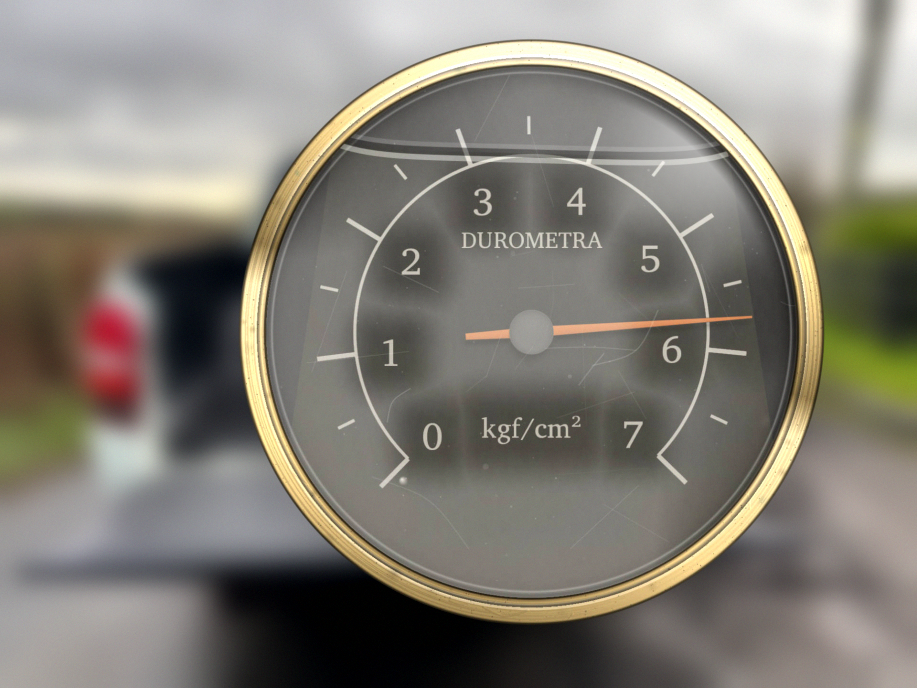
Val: 5.75
